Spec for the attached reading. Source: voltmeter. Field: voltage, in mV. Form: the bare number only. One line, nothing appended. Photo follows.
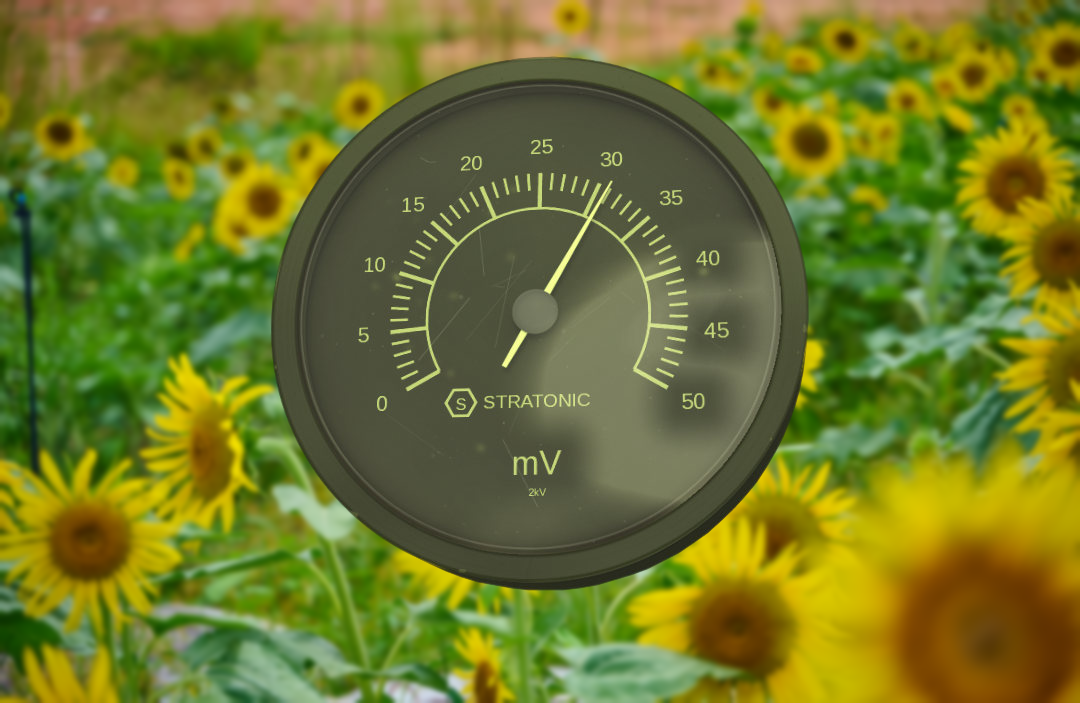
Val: 31
